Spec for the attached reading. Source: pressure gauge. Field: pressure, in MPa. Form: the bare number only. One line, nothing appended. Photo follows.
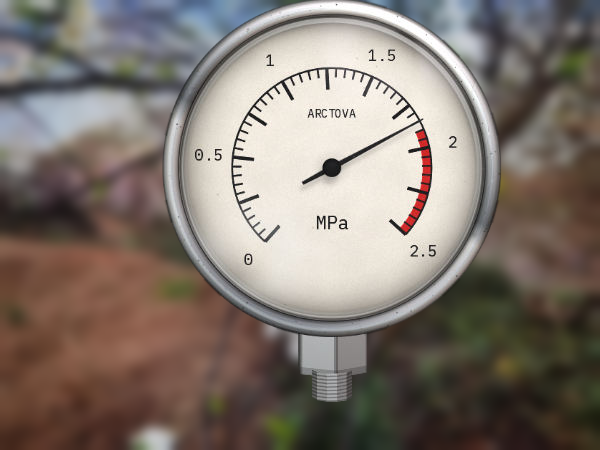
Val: 1.85
